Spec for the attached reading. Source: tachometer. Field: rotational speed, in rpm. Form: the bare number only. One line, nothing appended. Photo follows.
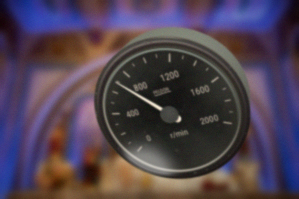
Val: 700
